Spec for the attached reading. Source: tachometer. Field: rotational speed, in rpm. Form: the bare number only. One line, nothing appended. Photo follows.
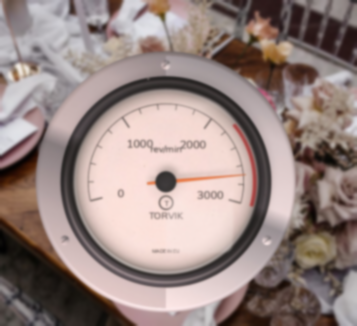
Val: 2700
